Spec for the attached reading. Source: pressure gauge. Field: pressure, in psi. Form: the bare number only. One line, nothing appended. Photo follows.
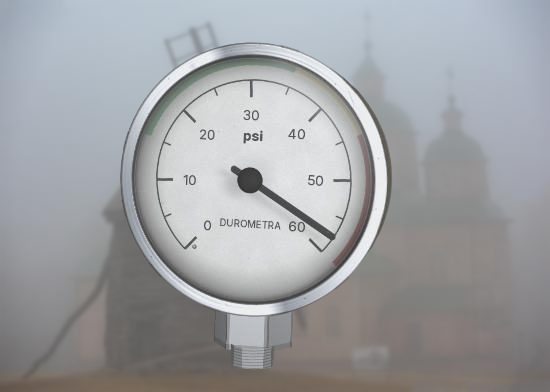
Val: 57.5
